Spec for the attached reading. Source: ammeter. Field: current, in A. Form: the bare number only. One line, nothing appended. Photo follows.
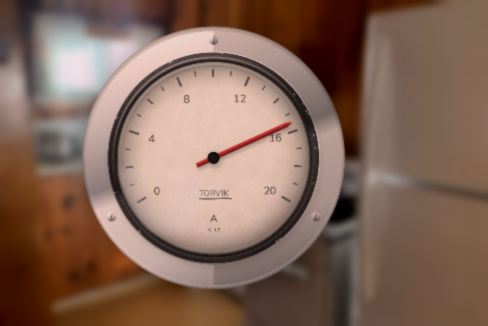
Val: 15.5
